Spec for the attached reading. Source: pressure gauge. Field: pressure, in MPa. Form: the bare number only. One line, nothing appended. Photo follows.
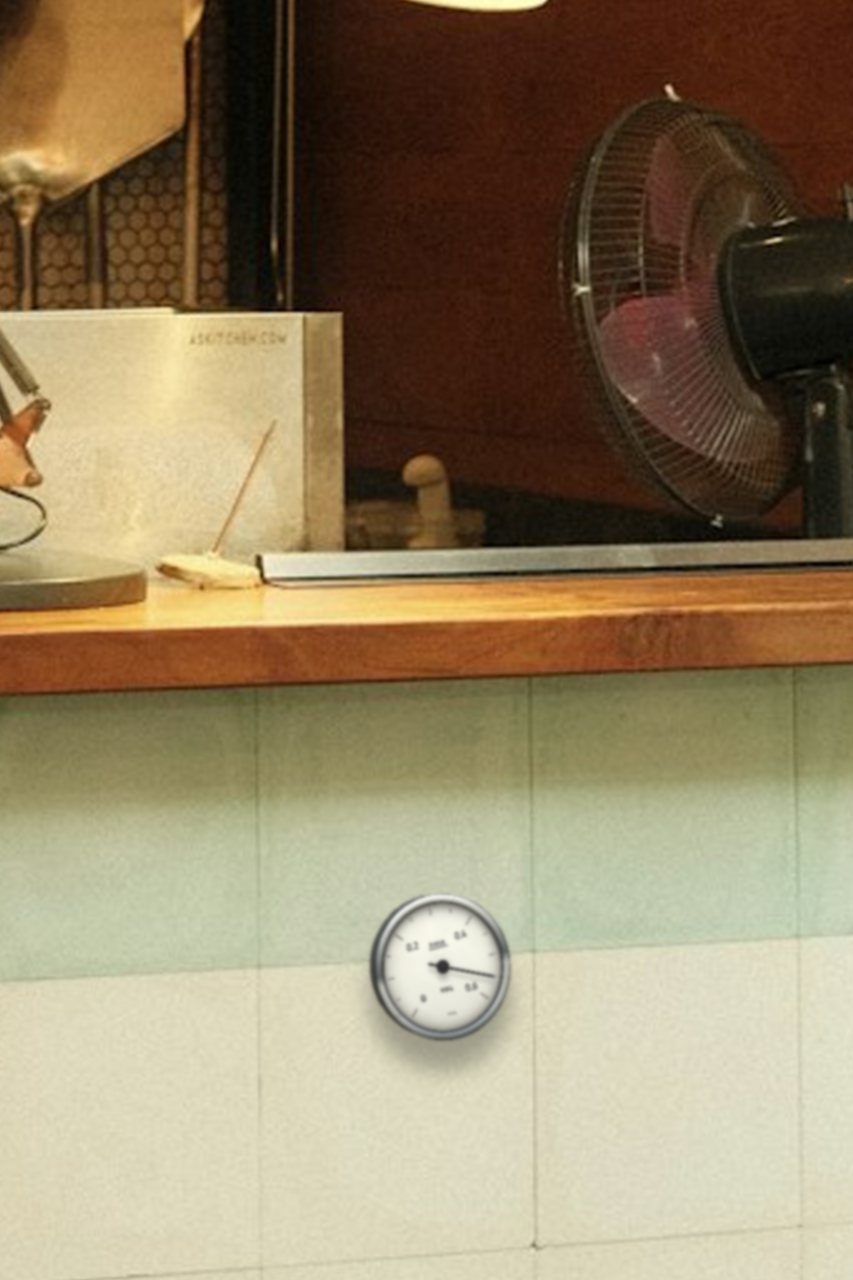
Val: 0.55
